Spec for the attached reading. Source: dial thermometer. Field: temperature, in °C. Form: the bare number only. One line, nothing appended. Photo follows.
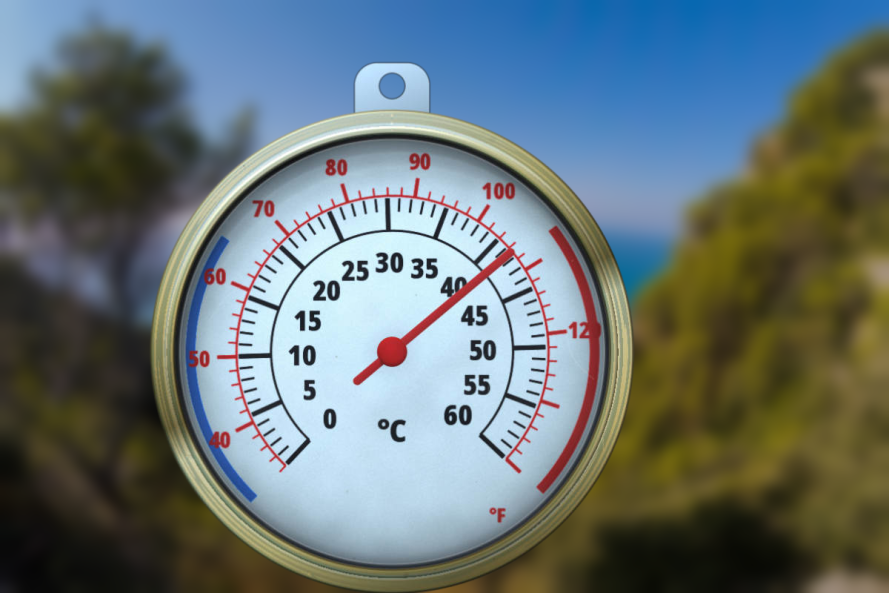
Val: 41.5
